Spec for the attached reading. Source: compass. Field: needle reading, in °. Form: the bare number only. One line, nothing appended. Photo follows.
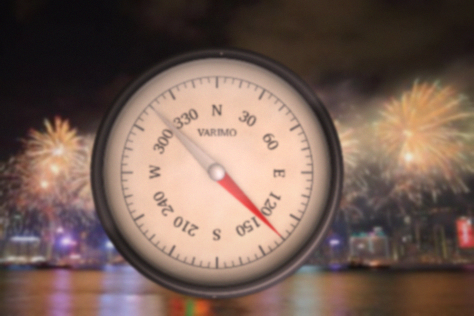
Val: 135
